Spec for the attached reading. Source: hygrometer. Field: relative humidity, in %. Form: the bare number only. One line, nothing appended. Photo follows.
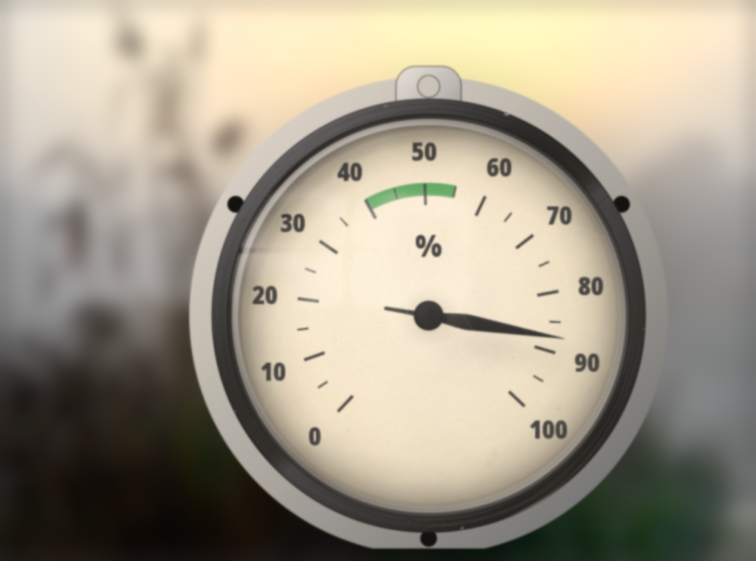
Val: 87.5
